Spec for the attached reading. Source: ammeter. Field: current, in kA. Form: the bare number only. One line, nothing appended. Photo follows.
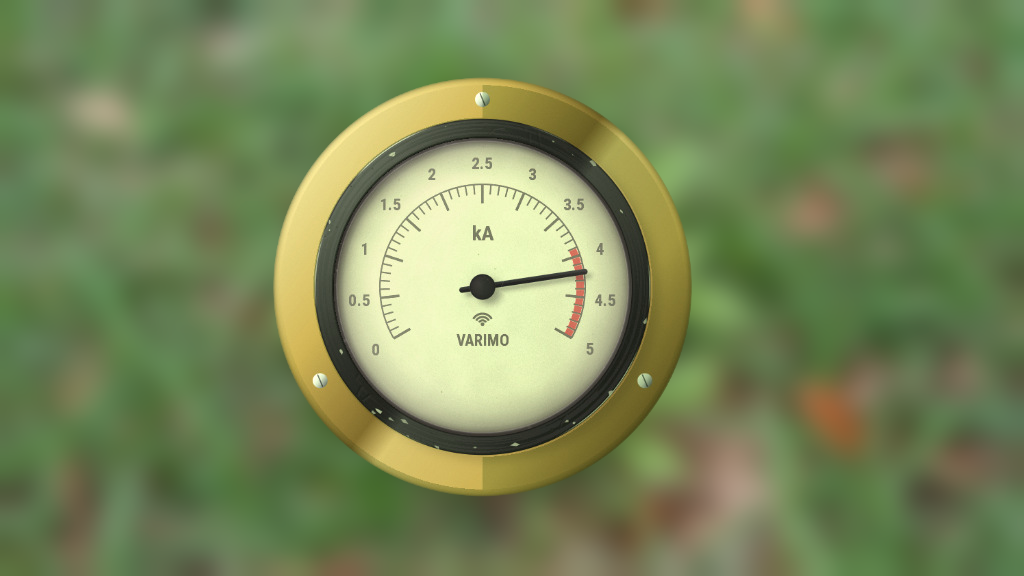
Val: 4.2
